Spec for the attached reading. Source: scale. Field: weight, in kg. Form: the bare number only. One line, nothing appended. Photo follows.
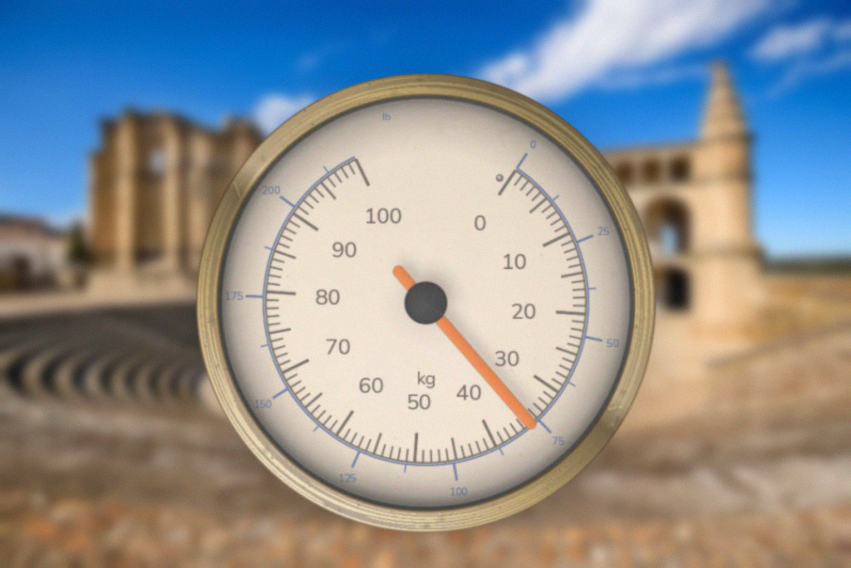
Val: 35
